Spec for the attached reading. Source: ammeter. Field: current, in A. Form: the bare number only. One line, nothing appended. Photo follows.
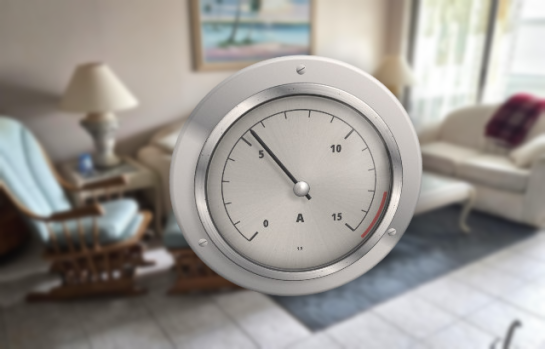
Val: 5.5
